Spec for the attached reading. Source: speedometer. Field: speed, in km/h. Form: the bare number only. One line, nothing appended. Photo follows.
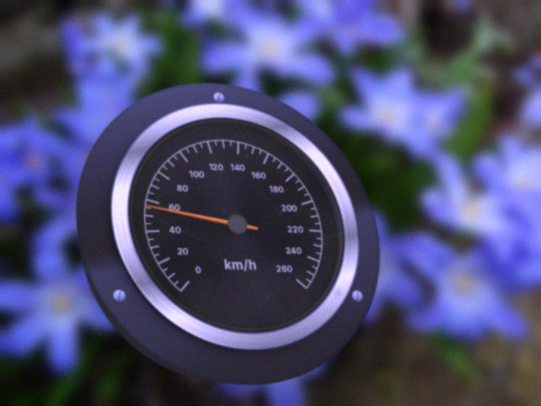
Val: 55
